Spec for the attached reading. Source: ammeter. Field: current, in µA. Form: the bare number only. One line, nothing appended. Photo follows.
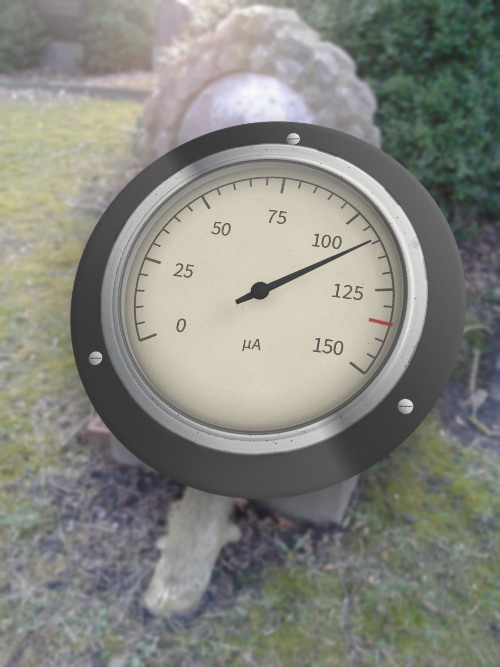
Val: 110
